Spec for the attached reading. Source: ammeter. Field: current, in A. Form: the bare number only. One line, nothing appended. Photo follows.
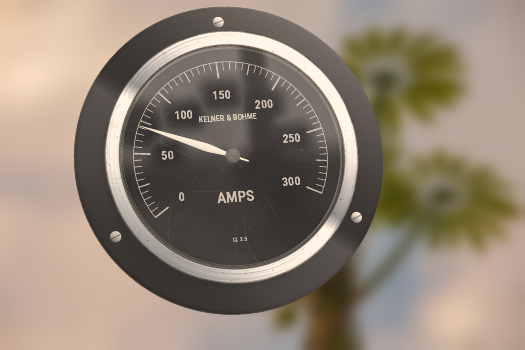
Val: 70
